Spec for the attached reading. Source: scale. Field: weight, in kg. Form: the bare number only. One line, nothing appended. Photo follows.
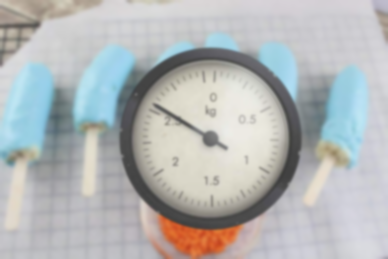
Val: 2.55
